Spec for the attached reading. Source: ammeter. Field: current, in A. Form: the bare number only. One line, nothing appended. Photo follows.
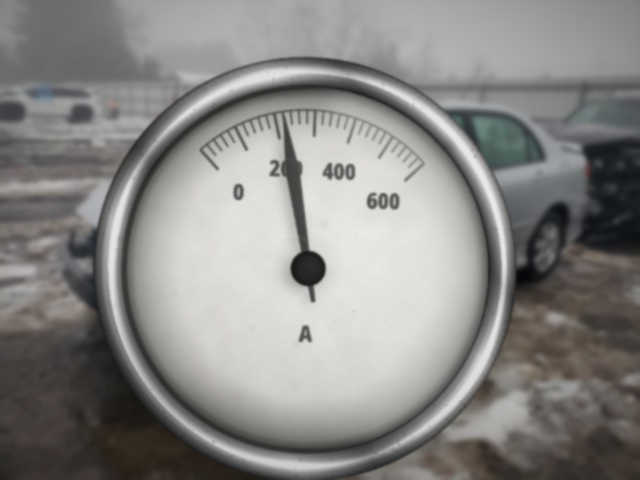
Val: 220
